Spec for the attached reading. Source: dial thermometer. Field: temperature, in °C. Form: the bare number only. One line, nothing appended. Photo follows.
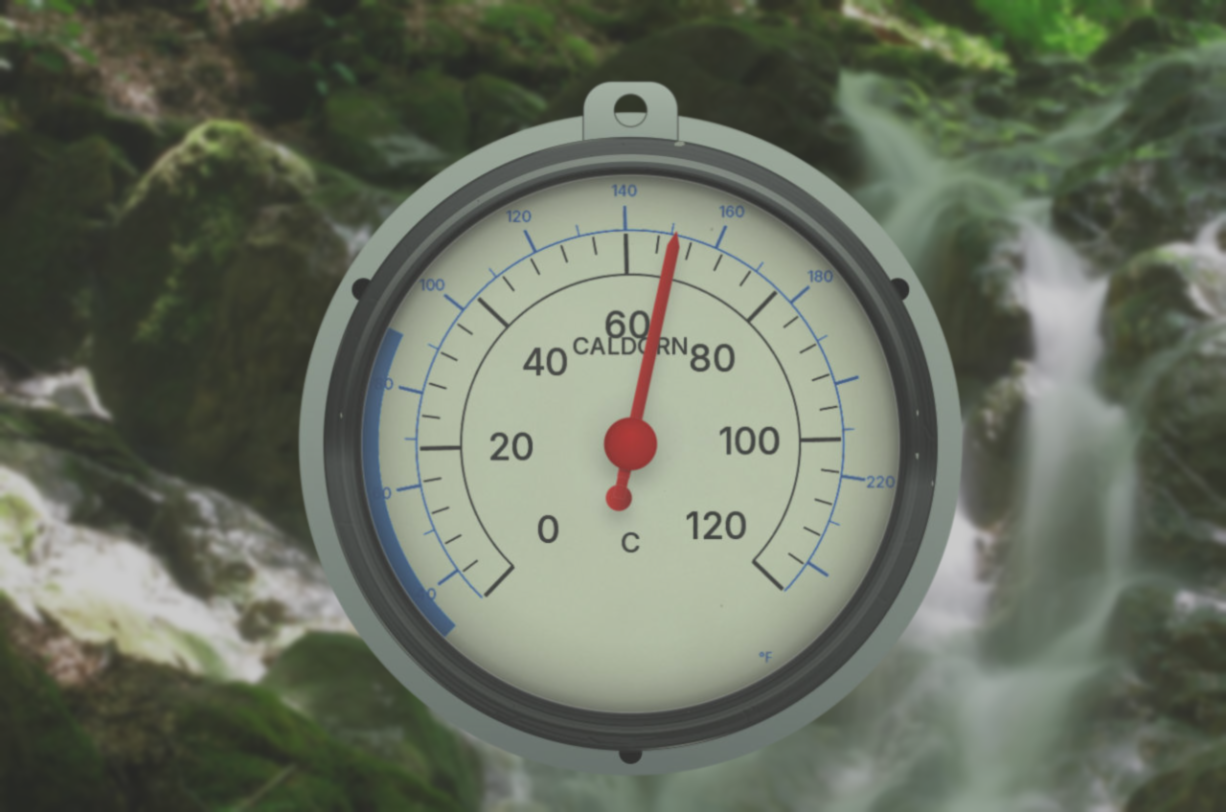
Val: 66
